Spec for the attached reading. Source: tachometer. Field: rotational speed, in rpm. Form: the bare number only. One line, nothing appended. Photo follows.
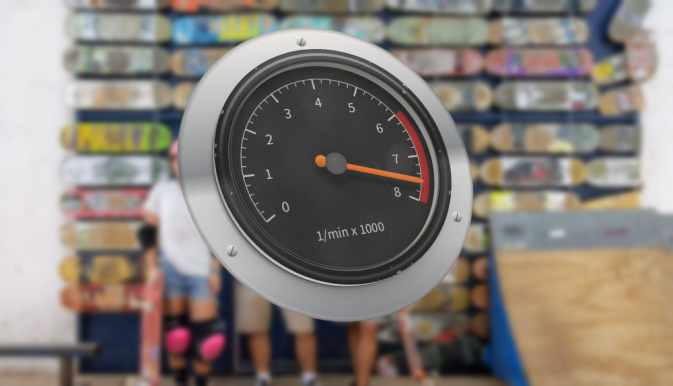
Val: 7600
